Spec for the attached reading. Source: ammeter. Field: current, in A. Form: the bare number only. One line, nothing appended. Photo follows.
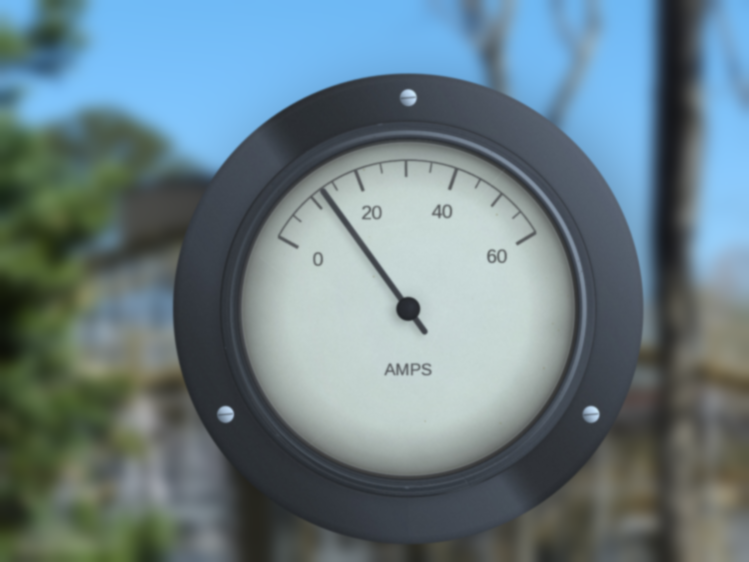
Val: 12.5
